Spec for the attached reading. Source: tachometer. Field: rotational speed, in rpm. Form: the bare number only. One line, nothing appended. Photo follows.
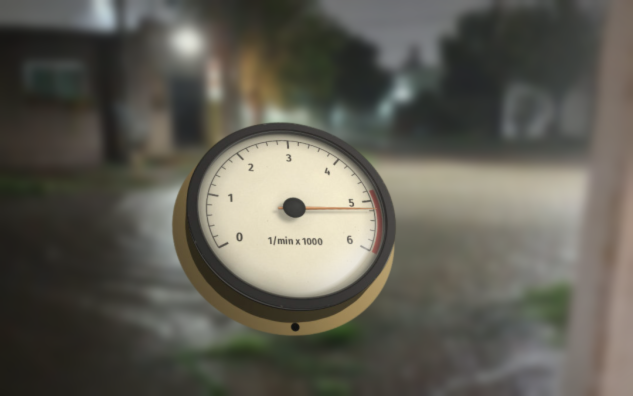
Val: 5200
